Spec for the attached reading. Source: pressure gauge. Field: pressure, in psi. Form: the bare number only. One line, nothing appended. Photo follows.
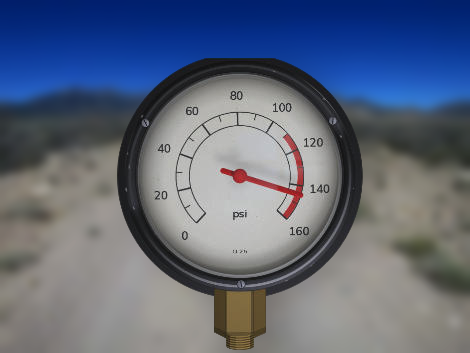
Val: 145
